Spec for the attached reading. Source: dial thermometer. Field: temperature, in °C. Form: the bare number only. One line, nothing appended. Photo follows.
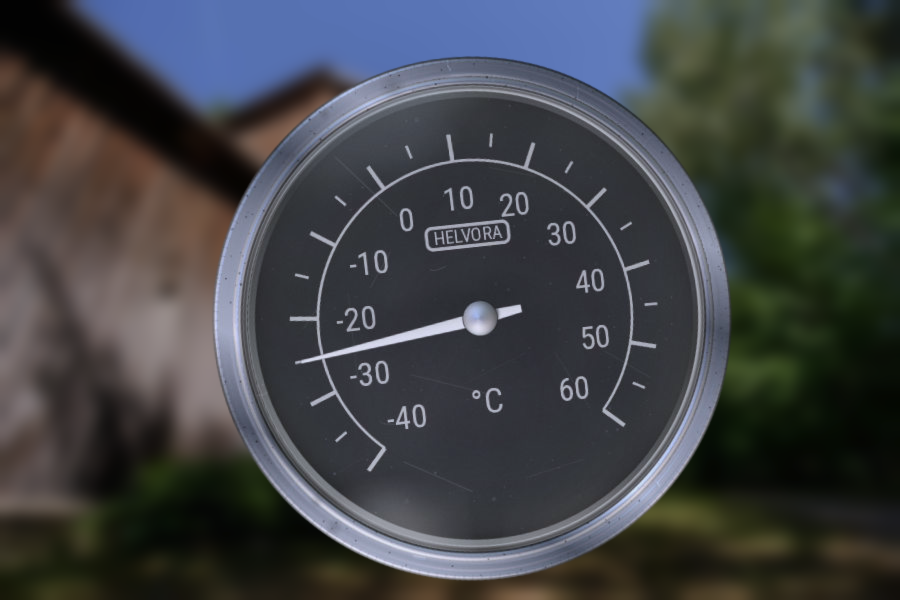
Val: -25
